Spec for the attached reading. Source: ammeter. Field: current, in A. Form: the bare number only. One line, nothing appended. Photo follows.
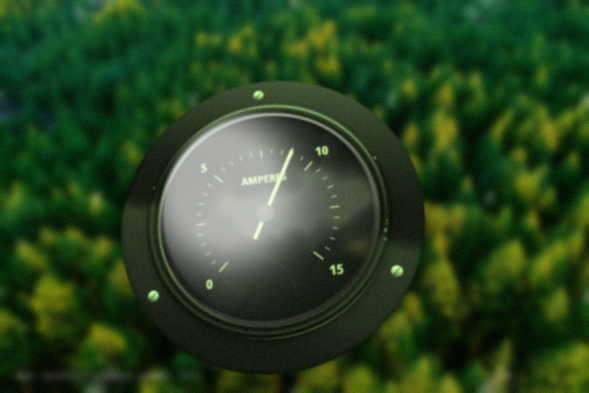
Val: 9
